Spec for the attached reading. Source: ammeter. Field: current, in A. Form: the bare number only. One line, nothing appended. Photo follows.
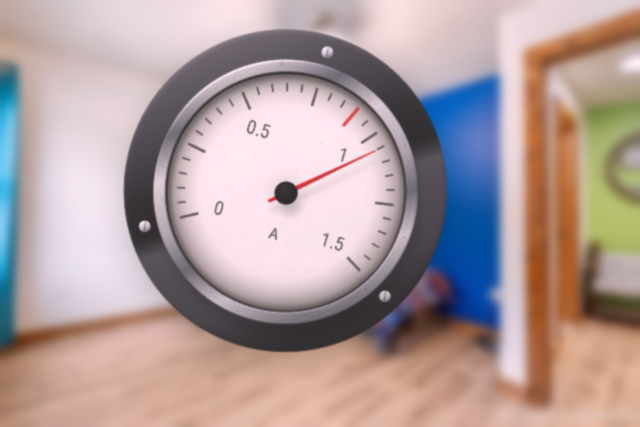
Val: 1.05
